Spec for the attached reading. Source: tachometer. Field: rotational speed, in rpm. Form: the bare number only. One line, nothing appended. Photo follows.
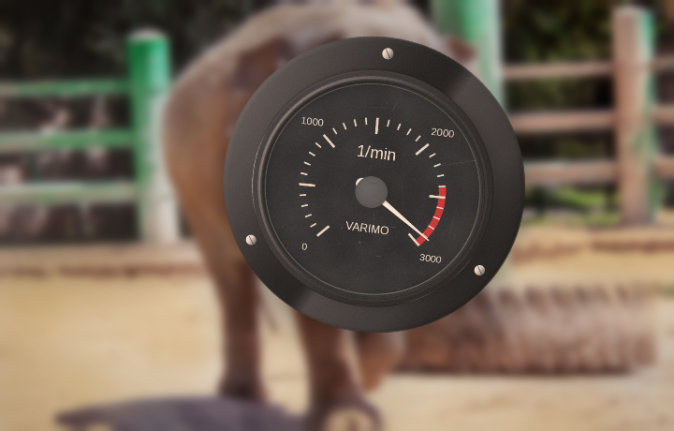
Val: 2900
